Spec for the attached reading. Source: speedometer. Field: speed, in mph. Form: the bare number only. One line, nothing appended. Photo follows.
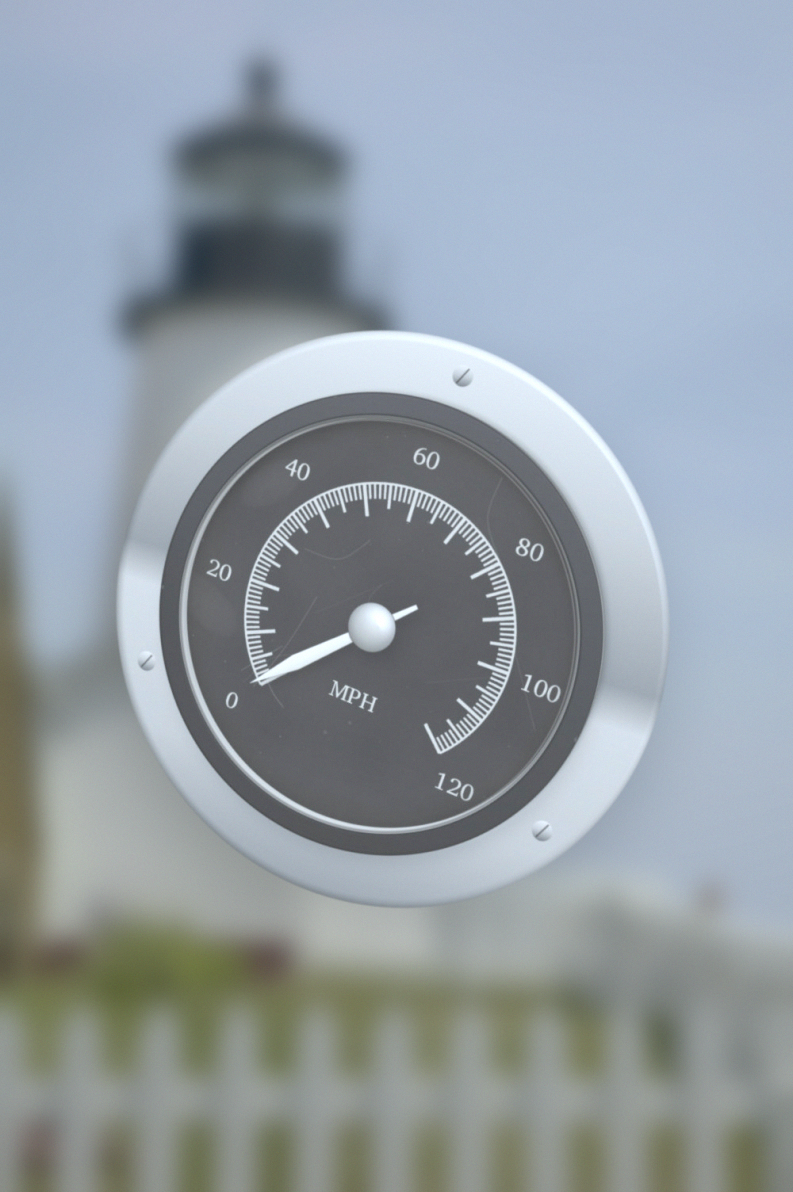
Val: 1
